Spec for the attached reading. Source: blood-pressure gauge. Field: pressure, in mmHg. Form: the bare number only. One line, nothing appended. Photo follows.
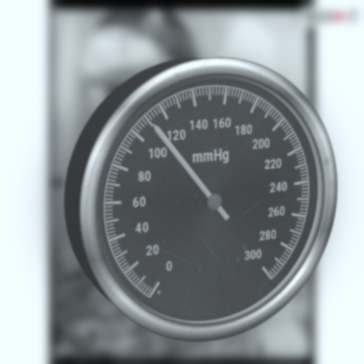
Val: 110
